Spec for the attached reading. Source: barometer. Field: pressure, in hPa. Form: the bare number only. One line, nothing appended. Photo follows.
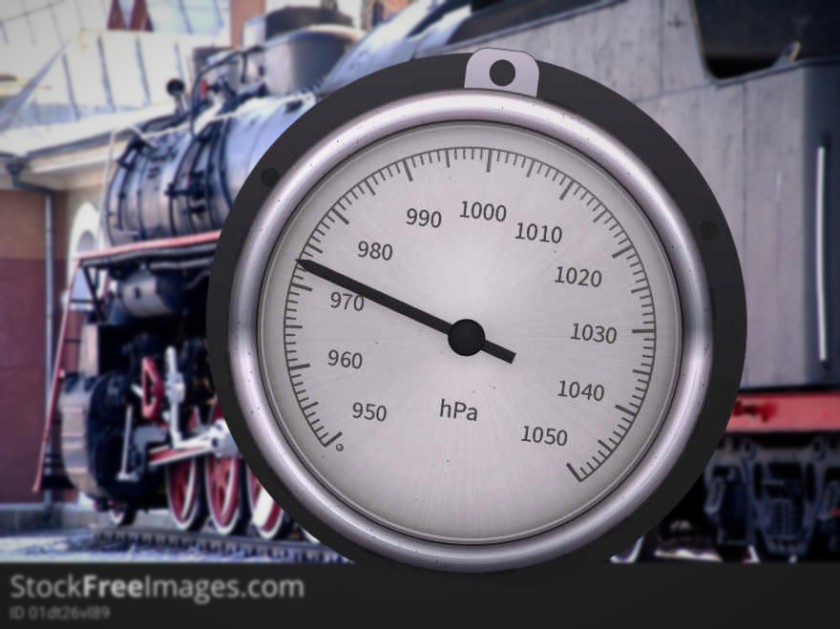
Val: 973
